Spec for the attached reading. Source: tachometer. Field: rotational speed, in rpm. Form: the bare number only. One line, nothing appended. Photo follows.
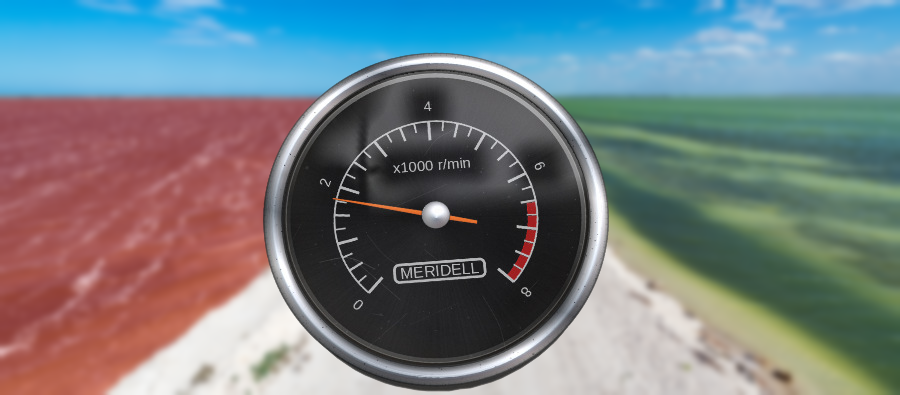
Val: 1750
